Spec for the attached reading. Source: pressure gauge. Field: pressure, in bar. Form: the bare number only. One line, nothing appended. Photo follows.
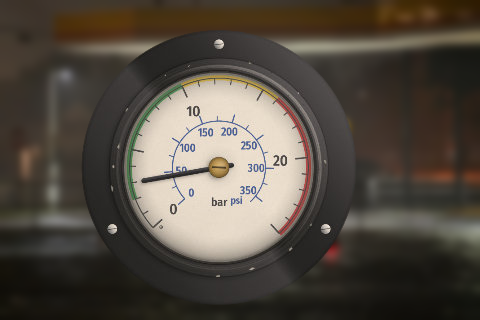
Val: 3
